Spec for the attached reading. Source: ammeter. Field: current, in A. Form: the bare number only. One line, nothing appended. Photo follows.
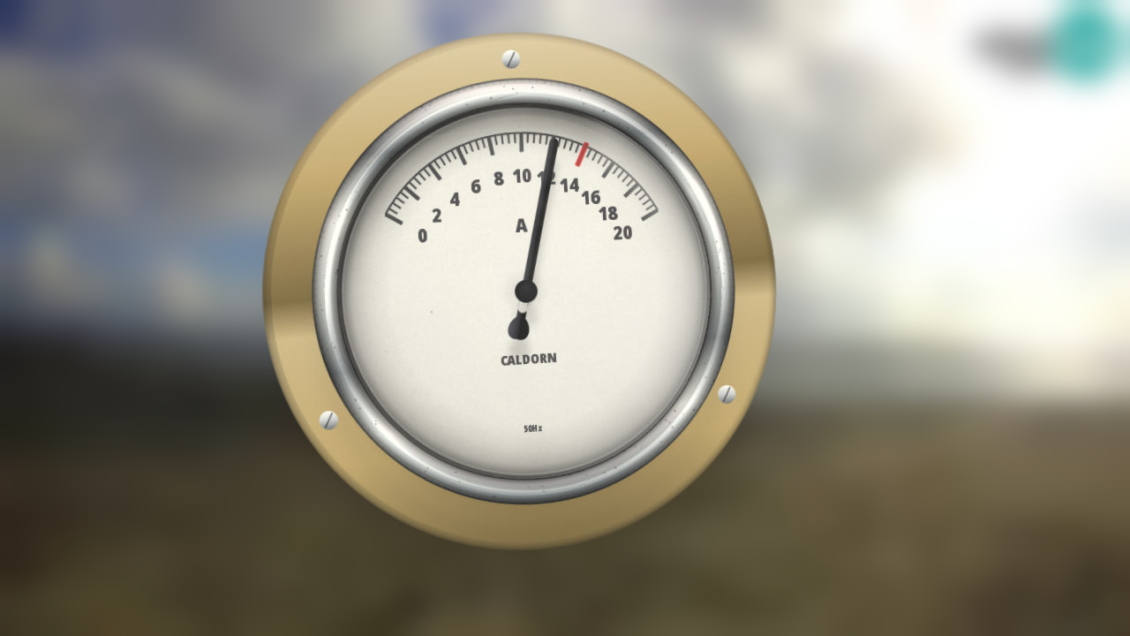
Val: 12
